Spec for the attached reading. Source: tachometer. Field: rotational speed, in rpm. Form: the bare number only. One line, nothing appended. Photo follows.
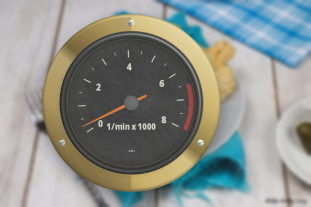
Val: 250
